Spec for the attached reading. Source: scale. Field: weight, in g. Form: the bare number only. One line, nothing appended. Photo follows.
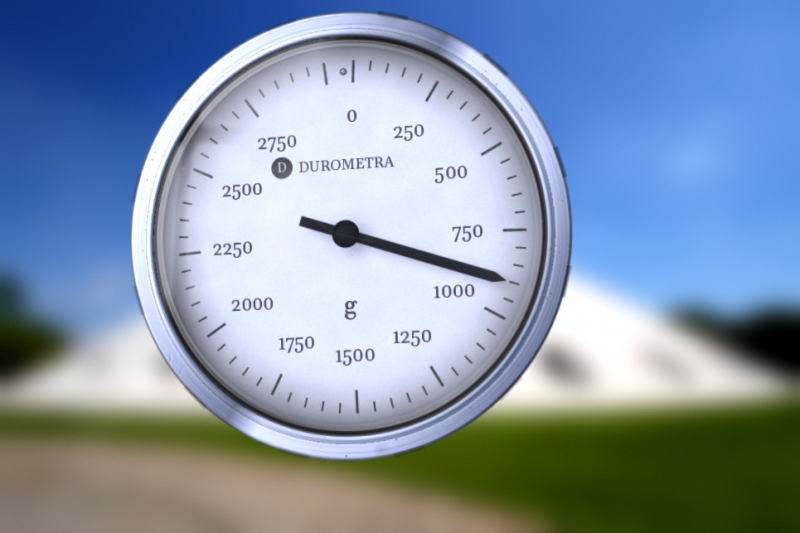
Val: 900
